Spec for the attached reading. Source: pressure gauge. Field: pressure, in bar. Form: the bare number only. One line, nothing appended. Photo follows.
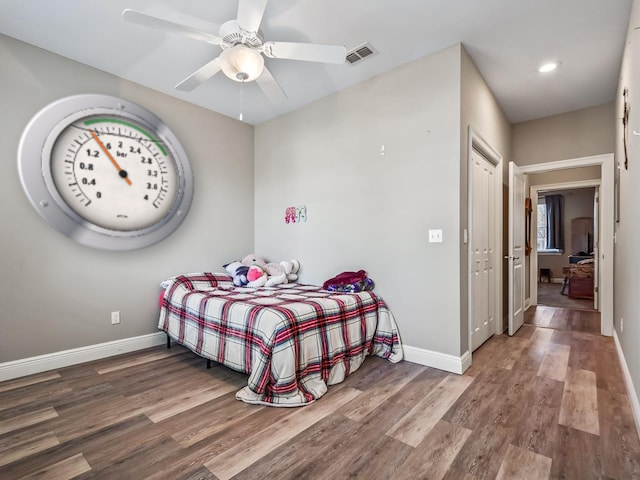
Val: 1.5
